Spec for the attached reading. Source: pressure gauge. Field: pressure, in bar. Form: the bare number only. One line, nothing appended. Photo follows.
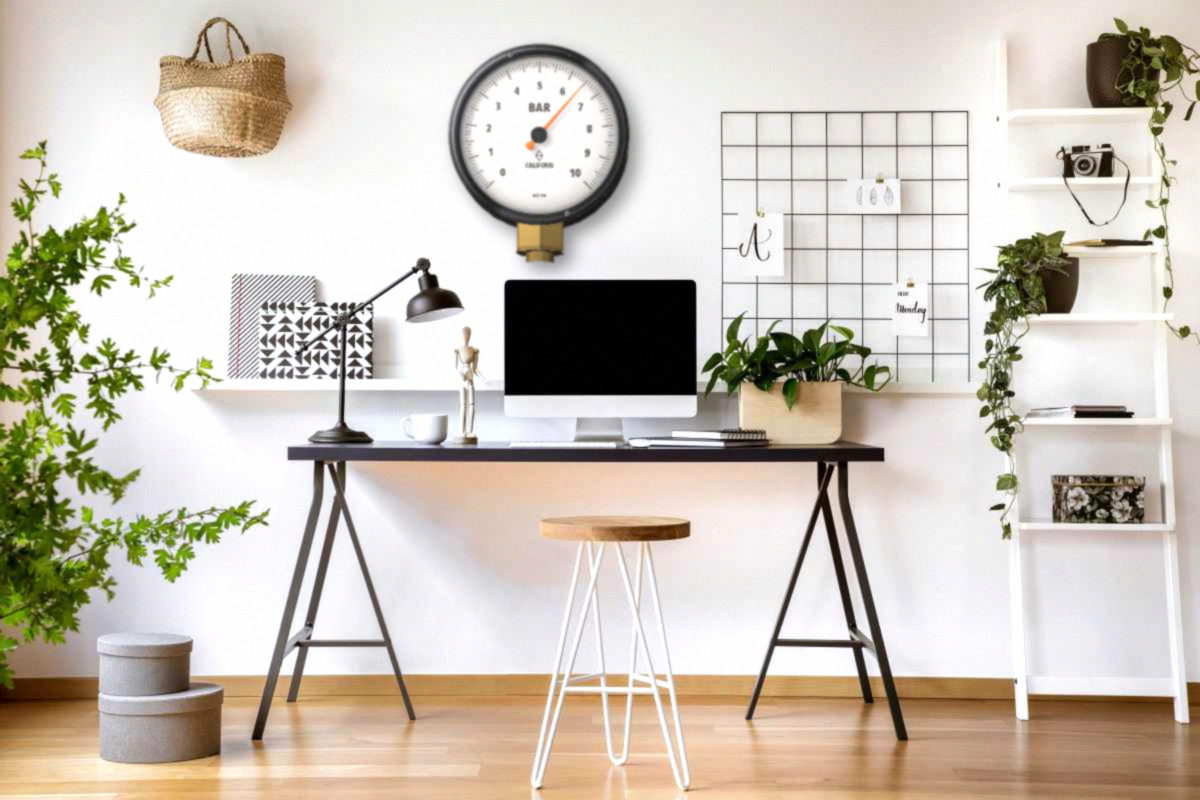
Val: 6.5
